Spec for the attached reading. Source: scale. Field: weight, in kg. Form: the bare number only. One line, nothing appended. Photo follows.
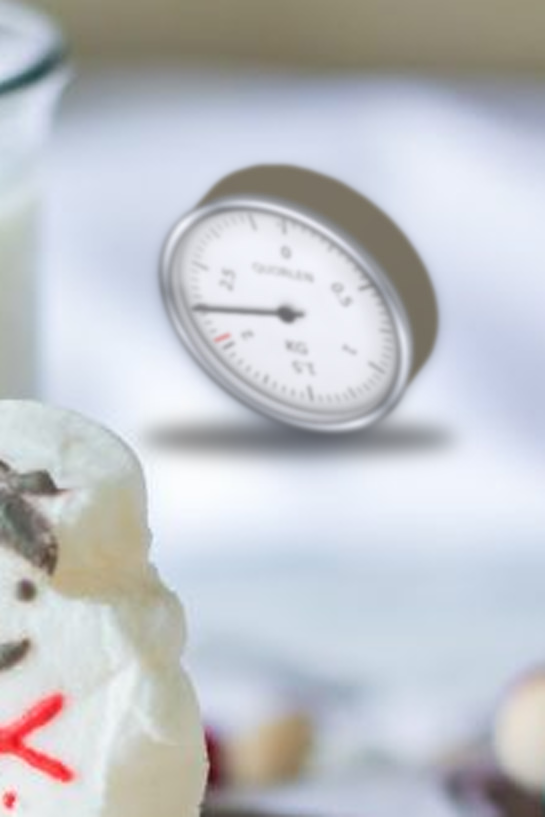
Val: 2.25
